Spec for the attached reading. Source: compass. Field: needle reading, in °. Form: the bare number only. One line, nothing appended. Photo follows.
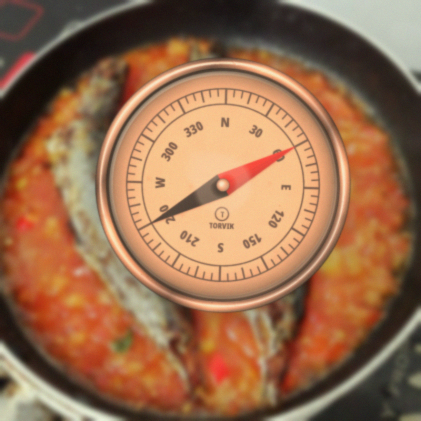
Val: 60
